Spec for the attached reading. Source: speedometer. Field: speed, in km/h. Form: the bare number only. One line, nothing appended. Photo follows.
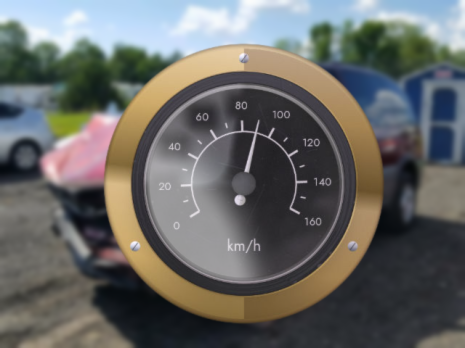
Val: 90
